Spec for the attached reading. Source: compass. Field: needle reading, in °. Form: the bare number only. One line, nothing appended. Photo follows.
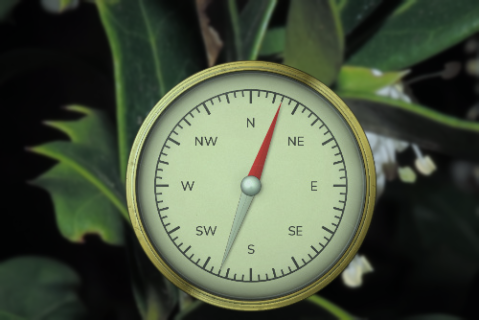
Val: 20
